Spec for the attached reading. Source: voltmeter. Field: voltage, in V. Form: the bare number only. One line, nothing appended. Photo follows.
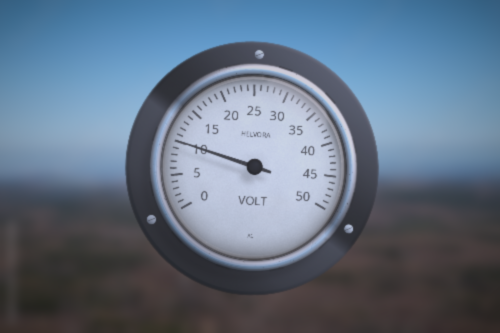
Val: 10
